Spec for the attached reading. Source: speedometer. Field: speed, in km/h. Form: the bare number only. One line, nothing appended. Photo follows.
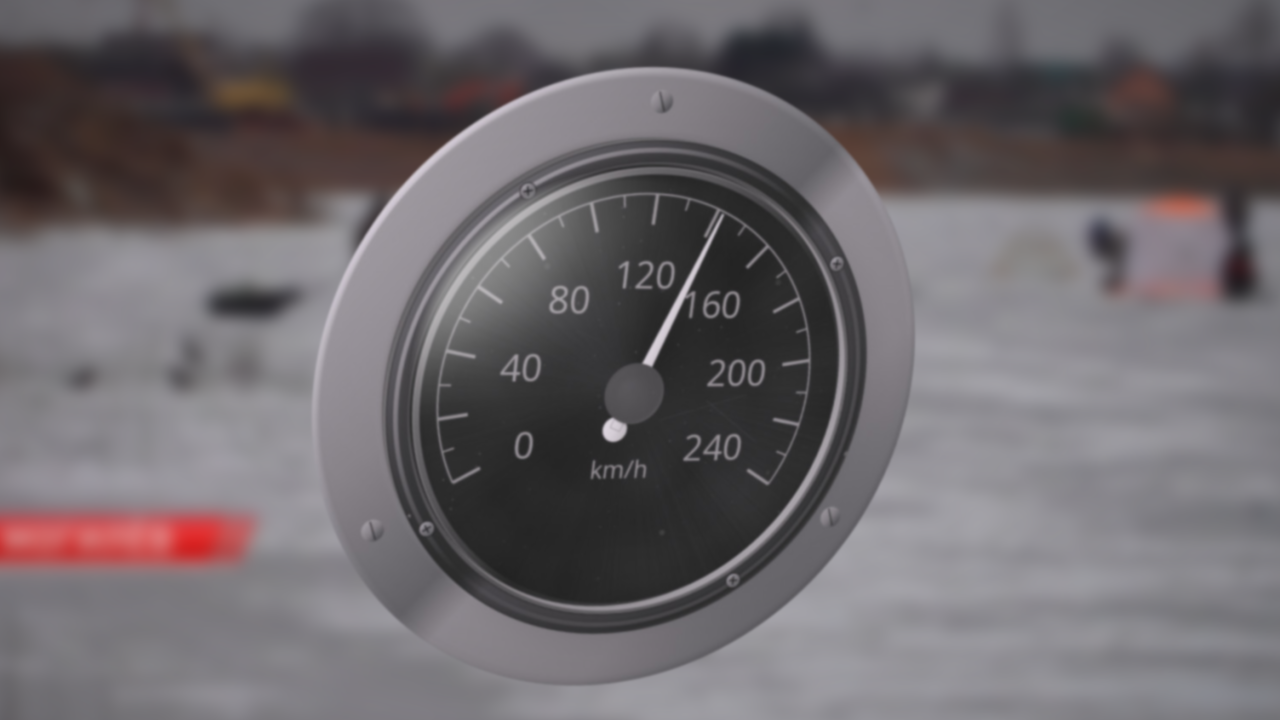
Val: 140
